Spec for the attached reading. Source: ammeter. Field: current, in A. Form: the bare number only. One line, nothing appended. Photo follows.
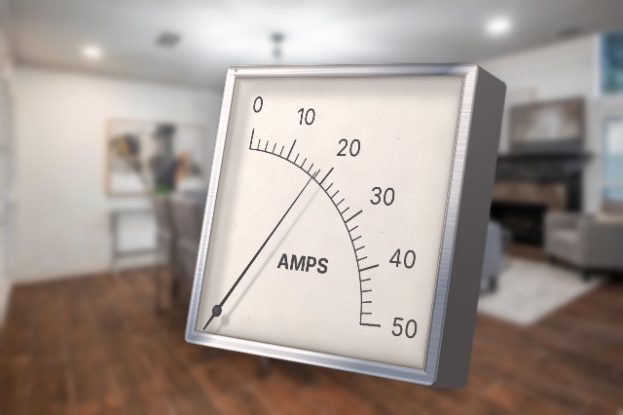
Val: 18
